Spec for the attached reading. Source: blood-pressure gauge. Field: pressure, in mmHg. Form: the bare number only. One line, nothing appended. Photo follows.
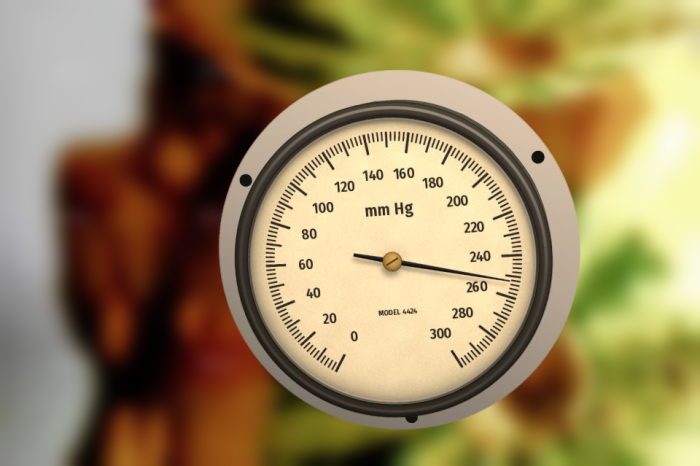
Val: 252
